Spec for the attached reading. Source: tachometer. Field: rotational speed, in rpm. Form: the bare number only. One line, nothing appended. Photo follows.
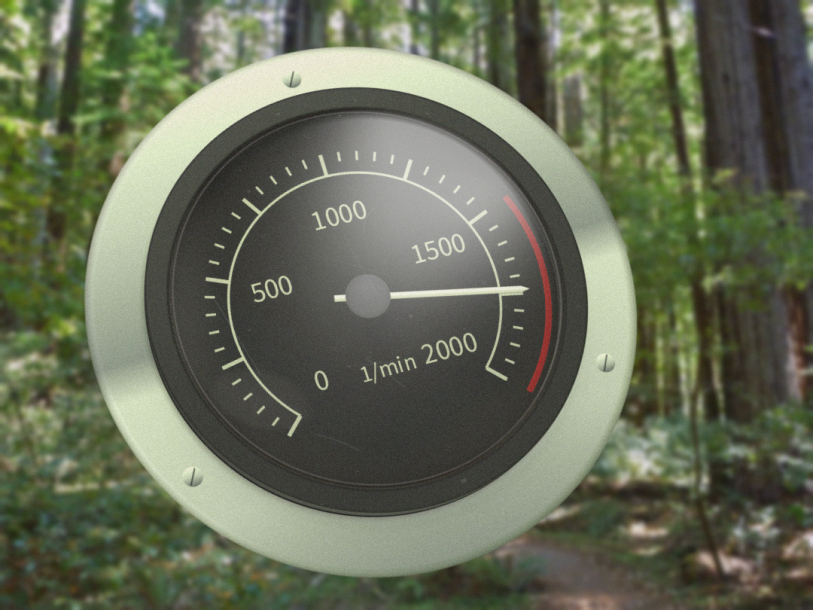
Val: 1750
